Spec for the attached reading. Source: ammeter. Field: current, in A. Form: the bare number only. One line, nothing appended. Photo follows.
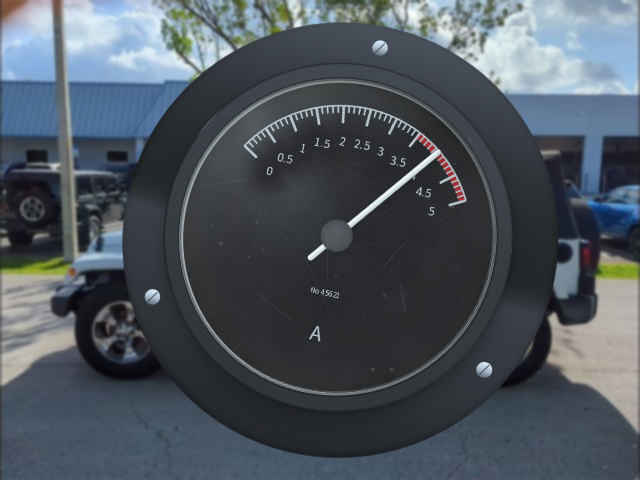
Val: 4
